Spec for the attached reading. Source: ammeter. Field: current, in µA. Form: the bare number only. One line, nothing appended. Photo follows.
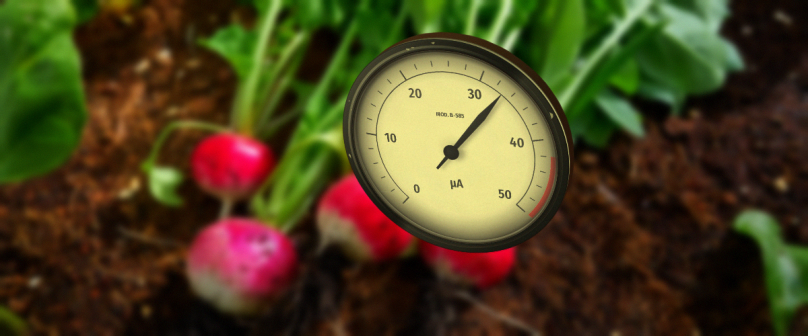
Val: 33
